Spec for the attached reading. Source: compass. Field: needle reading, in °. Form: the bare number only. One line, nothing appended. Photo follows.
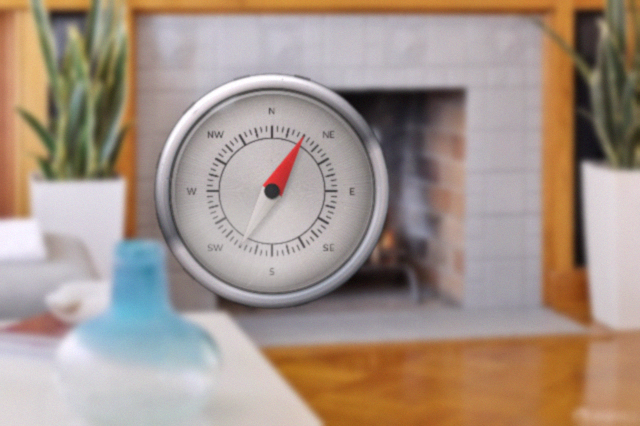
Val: 30
